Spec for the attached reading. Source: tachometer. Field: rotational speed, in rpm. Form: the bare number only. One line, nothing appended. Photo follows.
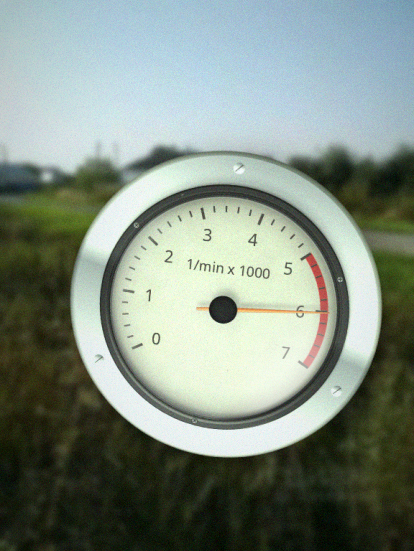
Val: 6000
